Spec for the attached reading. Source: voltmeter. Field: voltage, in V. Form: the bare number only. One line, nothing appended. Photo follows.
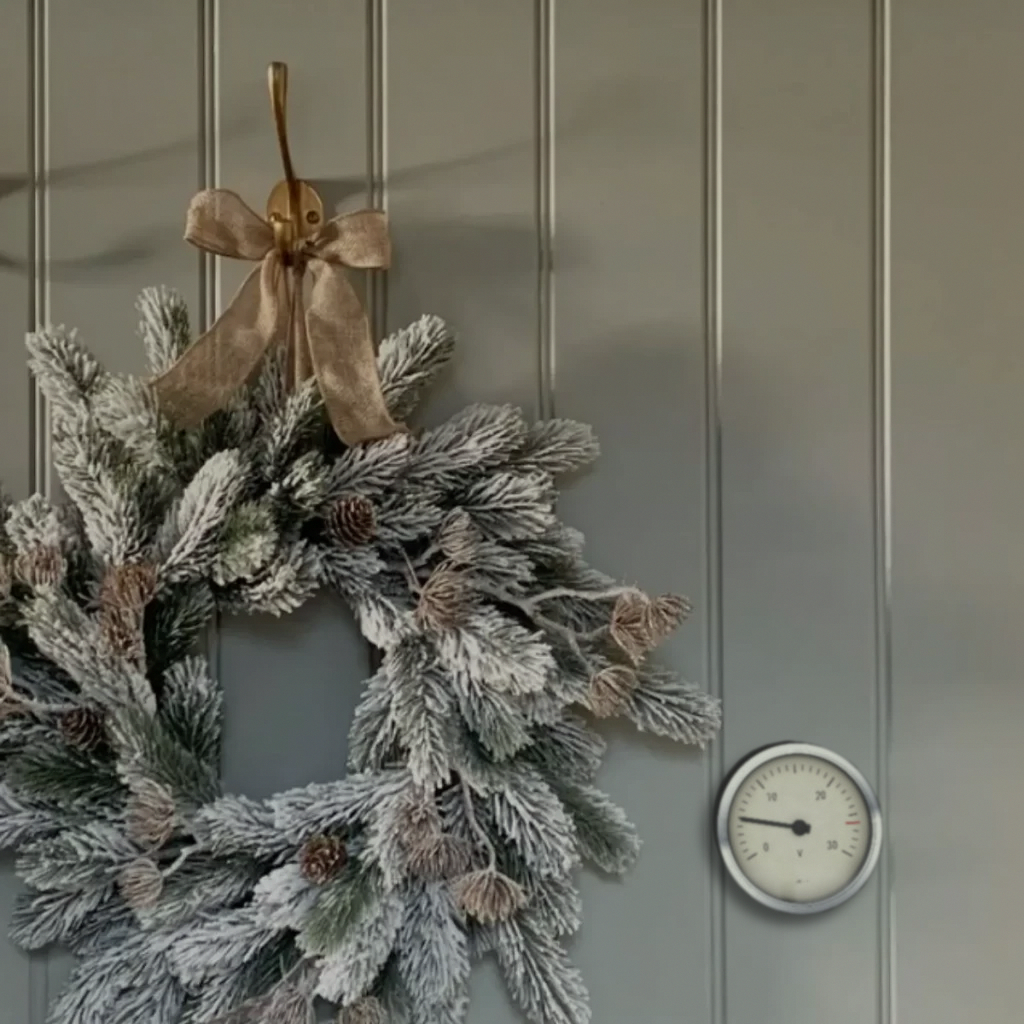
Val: 5
